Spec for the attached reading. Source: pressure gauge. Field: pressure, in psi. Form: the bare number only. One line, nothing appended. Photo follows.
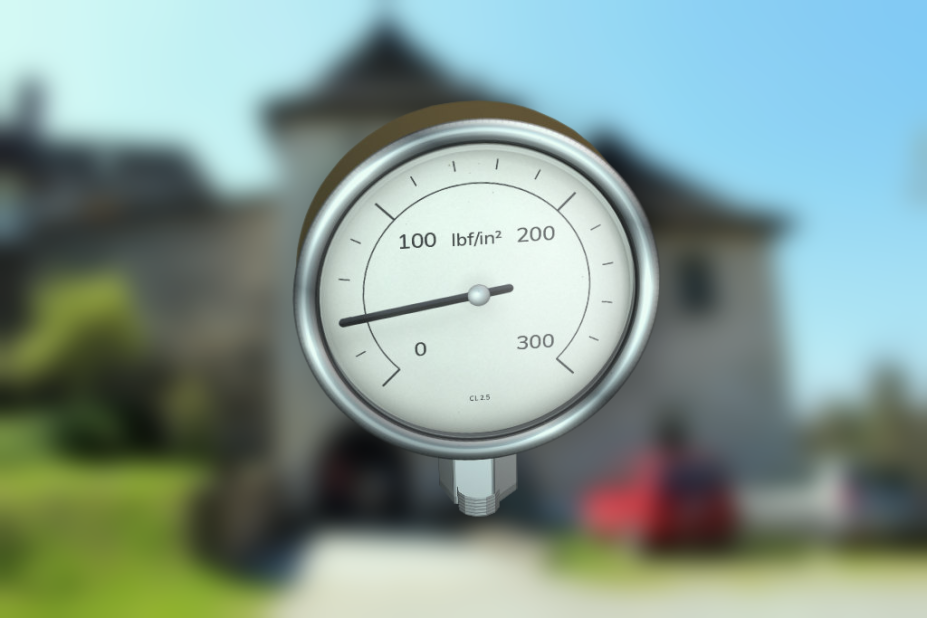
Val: 40
